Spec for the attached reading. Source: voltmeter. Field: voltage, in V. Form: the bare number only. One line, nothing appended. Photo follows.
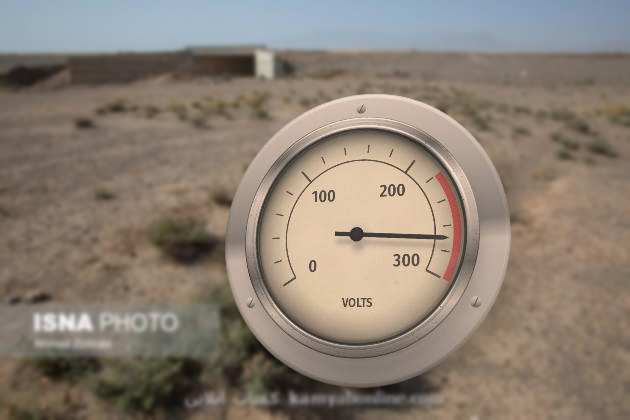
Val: 270
